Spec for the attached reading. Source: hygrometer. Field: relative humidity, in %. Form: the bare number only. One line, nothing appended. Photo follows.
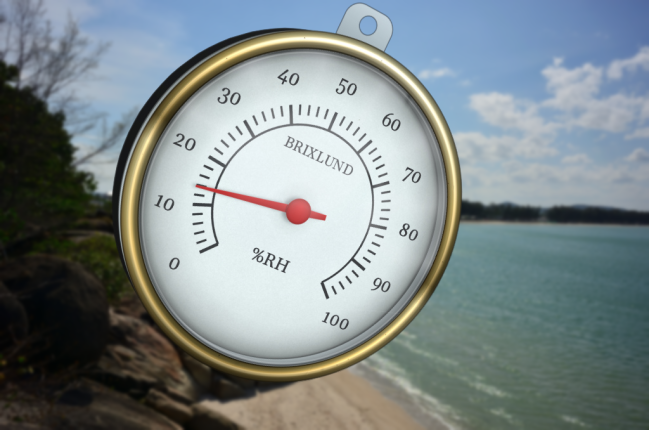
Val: 14
